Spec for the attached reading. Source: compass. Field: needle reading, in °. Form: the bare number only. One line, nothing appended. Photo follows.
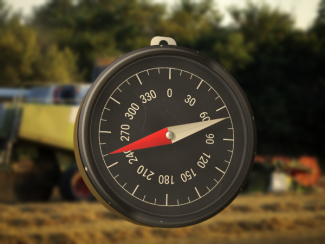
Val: 250
